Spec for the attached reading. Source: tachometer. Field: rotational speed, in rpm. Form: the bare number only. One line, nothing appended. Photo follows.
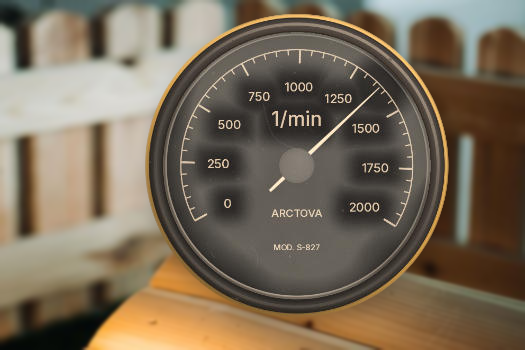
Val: 1375
